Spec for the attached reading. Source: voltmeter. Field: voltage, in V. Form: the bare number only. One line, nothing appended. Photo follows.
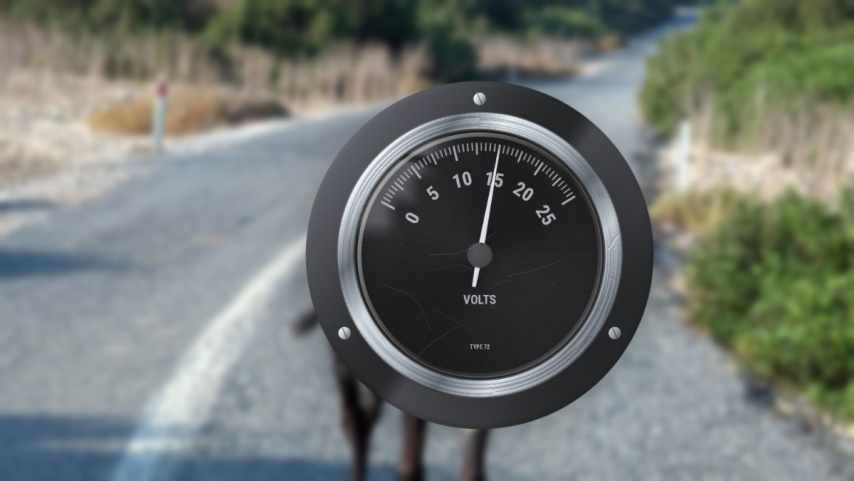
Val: 15
